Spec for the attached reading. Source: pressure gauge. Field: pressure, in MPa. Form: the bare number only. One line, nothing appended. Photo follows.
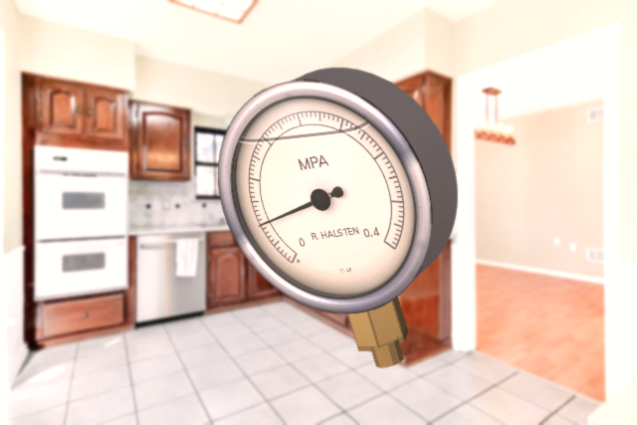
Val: 0.05
